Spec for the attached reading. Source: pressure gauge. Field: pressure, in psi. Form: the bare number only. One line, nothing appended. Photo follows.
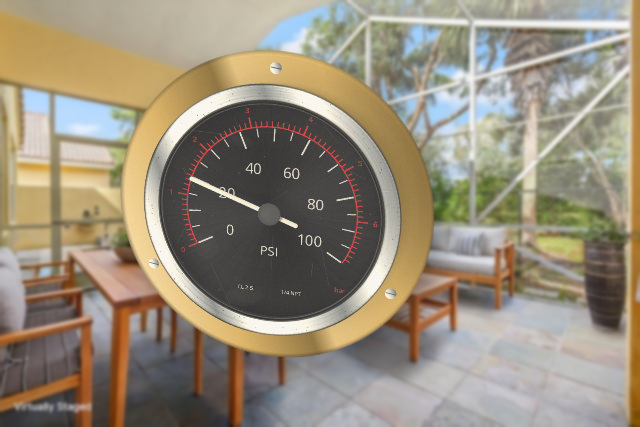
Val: 20
